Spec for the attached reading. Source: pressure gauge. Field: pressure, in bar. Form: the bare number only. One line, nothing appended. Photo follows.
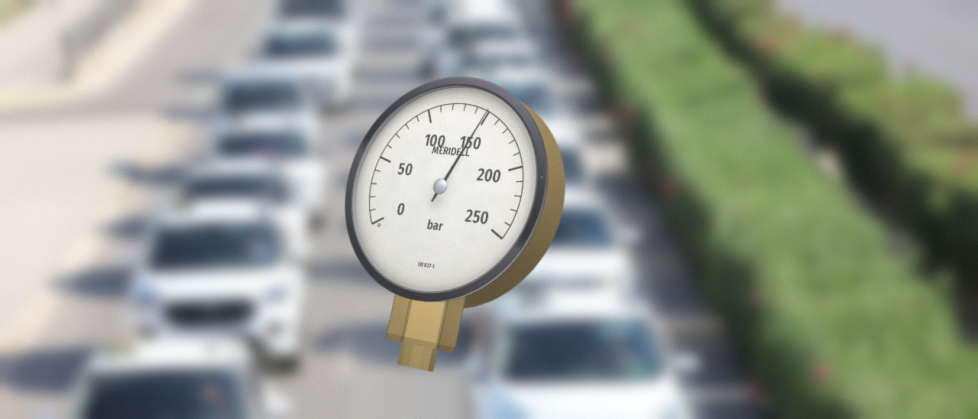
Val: 150
